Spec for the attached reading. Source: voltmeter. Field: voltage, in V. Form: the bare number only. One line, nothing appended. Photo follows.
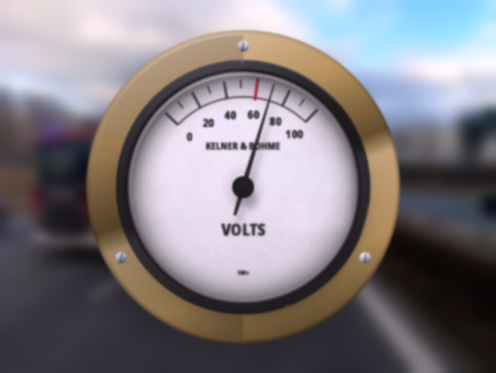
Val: 70
